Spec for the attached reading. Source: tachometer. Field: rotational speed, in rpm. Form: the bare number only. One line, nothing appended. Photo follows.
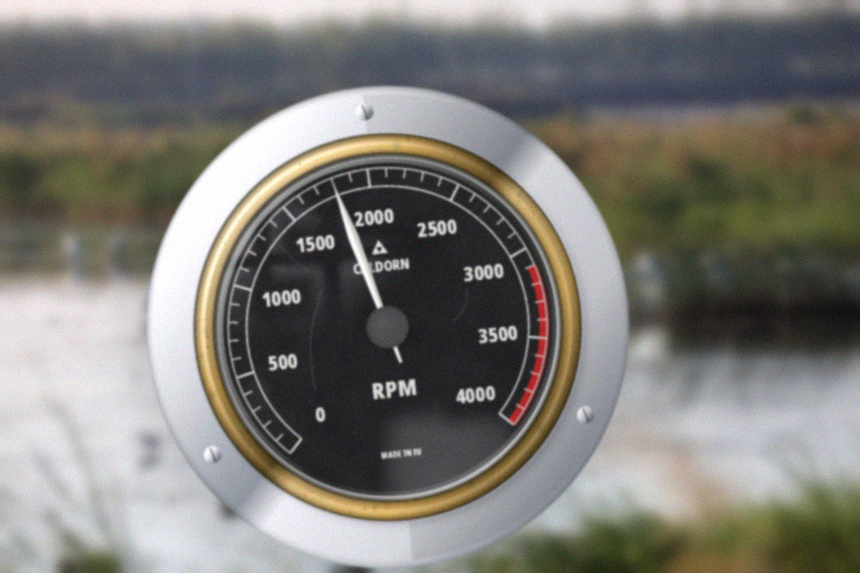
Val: 1800
